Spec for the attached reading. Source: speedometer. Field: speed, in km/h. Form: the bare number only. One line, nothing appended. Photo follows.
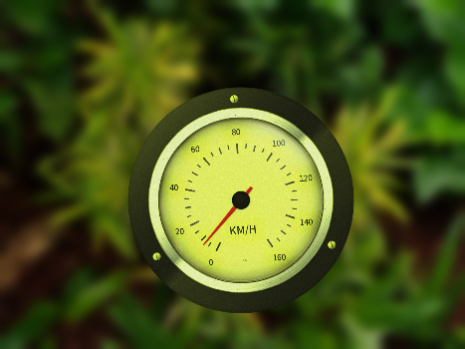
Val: 7.5
